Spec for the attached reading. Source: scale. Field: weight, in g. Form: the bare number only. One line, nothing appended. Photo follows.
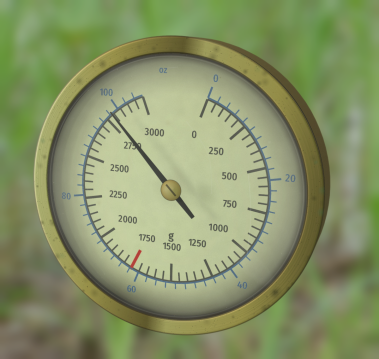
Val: 2800
